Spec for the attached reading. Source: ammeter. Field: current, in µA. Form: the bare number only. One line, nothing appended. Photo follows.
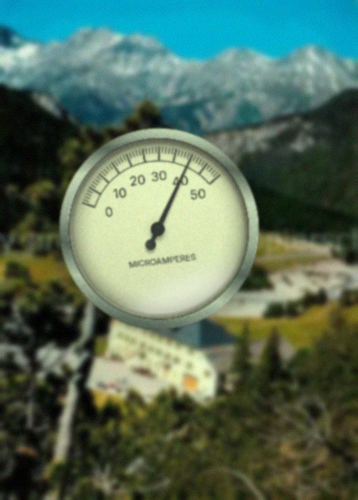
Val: 40
